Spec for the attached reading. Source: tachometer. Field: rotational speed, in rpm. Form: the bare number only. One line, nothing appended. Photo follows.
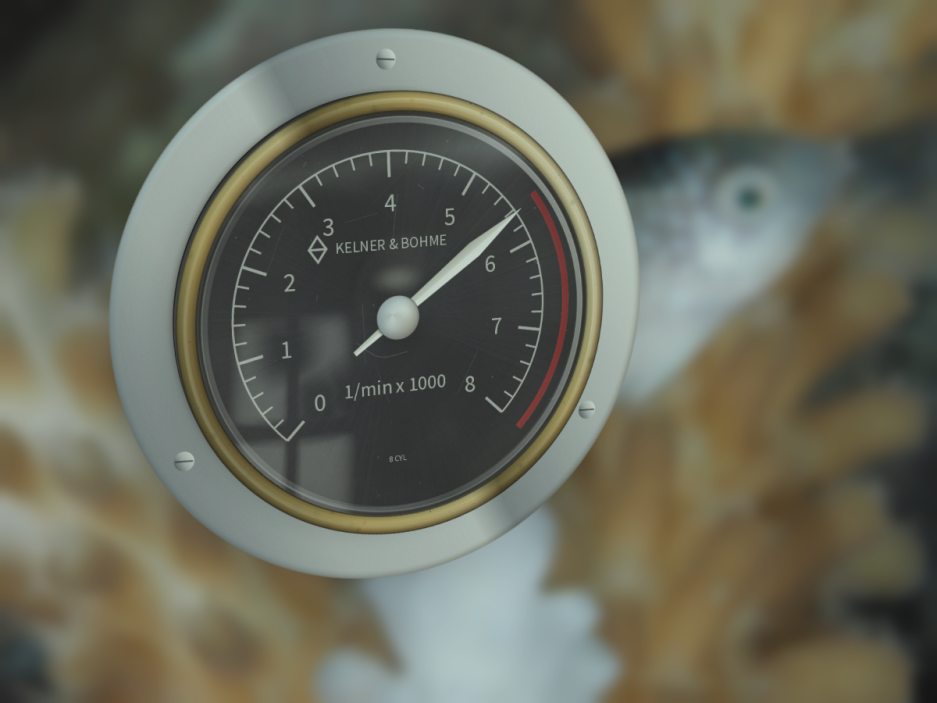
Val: 5600
